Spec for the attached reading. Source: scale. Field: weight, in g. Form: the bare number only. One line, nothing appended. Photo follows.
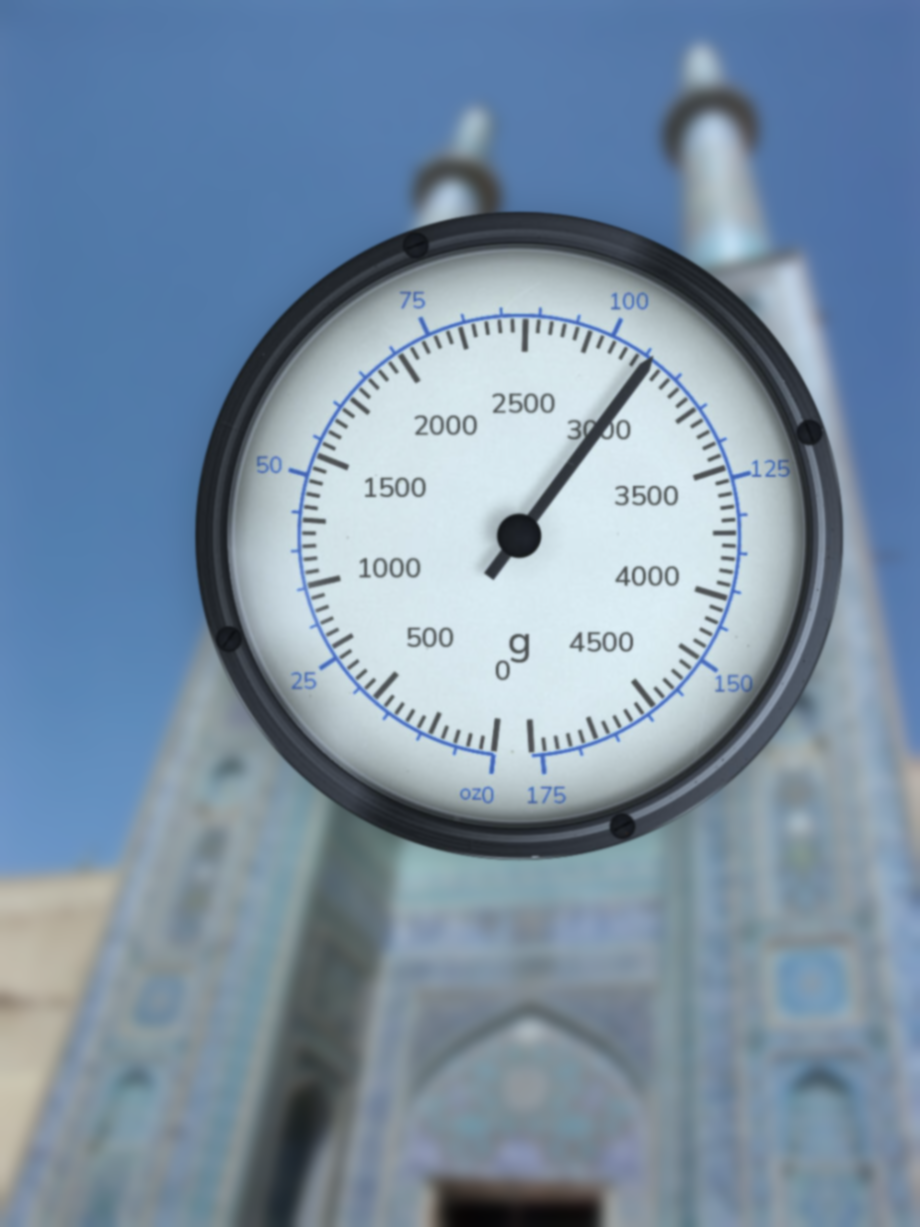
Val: 3000
